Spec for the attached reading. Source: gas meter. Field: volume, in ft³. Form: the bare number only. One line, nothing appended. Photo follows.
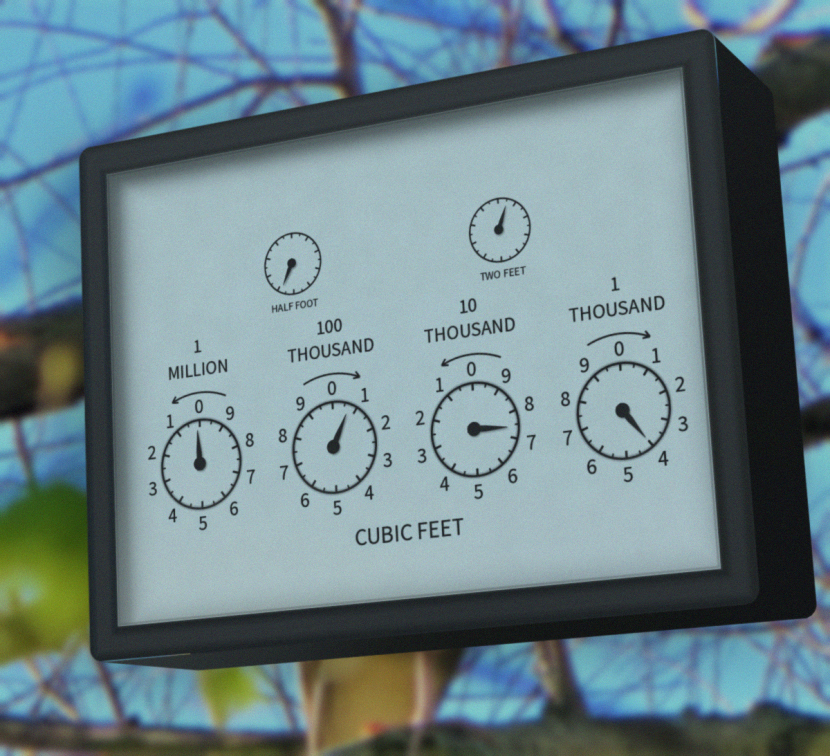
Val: 7400
